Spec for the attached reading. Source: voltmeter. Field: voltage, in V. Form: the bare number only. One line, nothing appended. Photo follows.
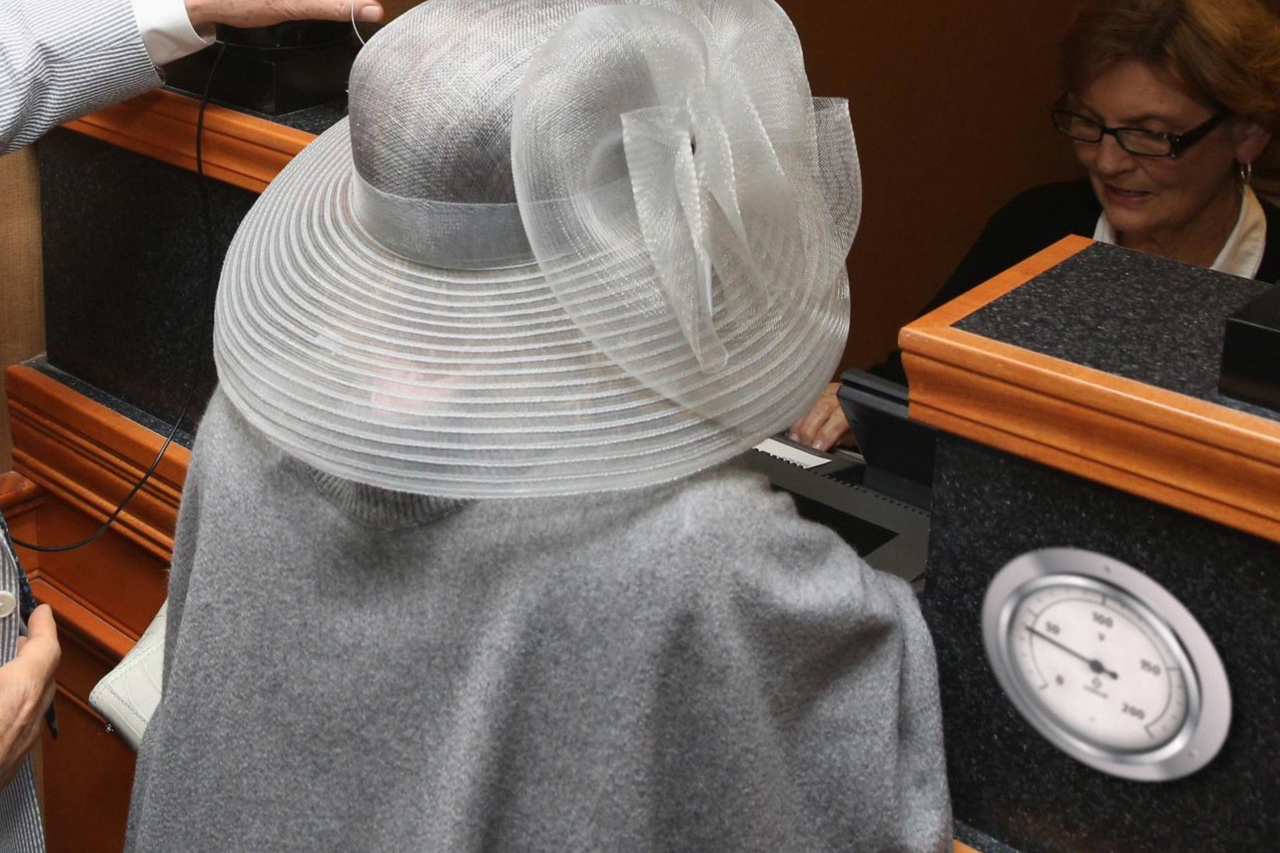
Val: 40
